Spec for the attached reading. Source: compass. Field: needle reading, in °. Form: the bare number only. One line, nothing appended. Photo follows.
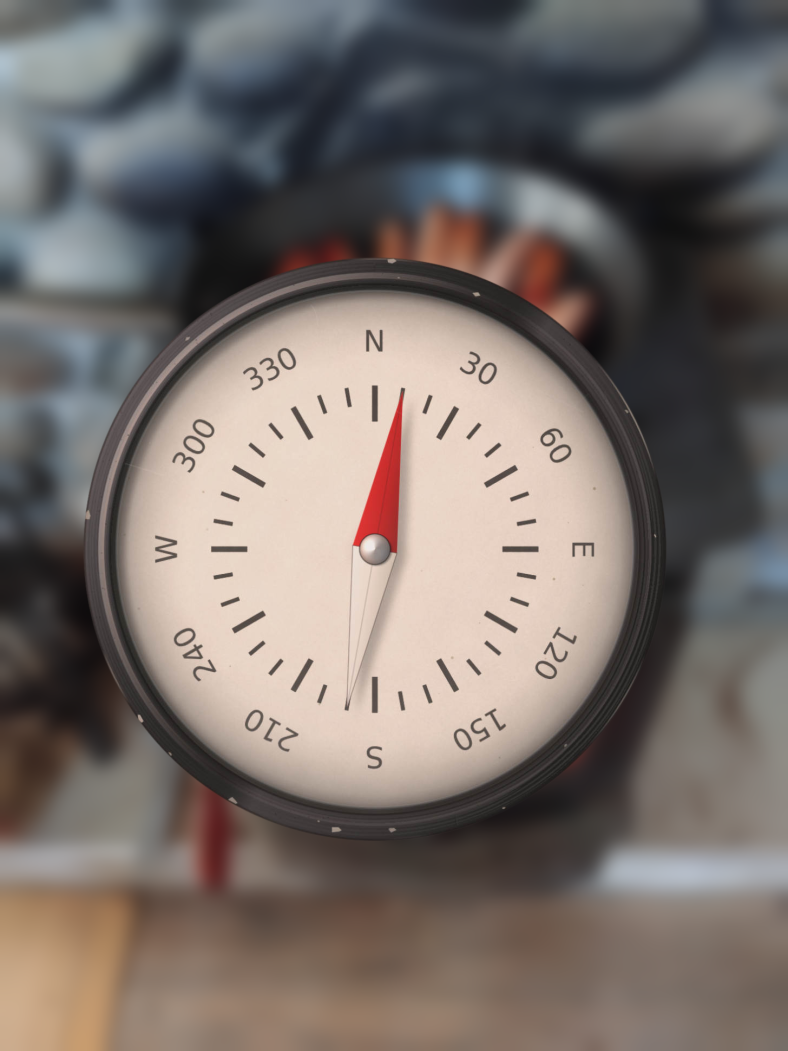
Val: 10
